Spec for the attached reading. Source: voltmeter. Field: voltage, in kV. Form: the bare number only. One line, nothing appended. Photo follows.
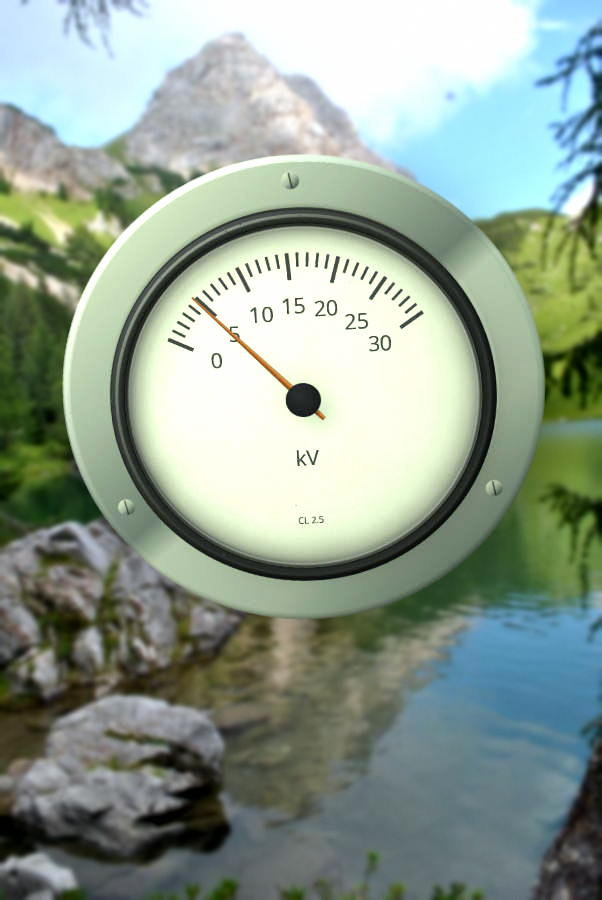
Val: 5
